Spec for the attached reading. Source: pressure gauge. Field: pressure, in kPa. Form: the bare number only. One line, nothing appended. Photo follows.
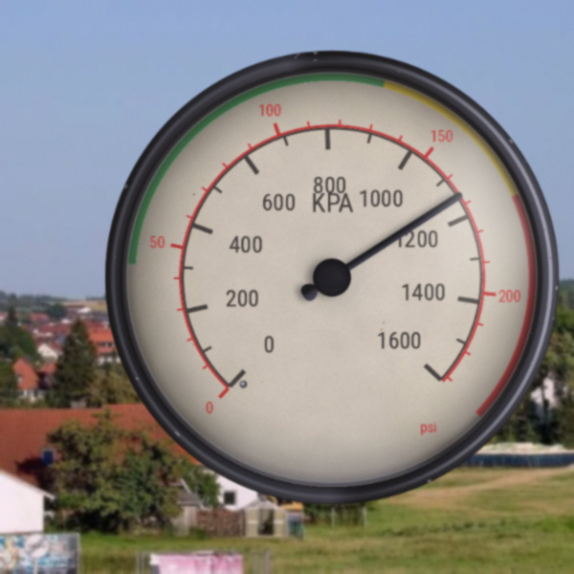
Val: 1150
